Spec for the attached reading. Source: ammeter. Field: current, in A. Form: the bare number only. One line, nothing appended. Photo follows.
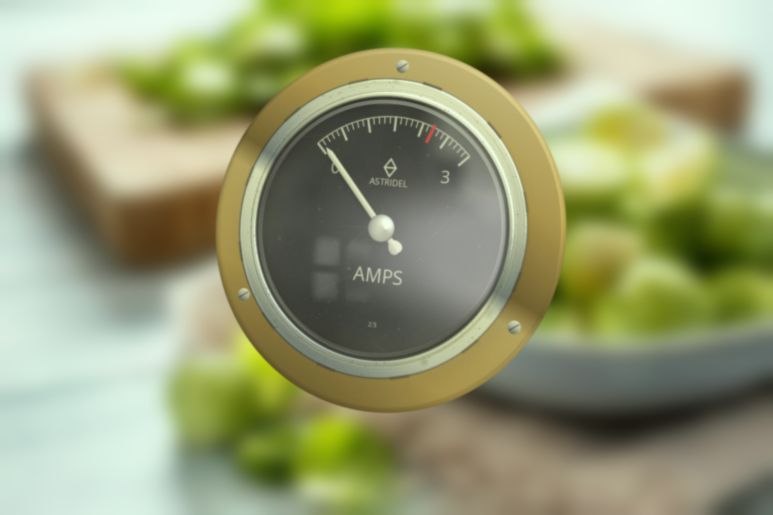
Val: 0.1
